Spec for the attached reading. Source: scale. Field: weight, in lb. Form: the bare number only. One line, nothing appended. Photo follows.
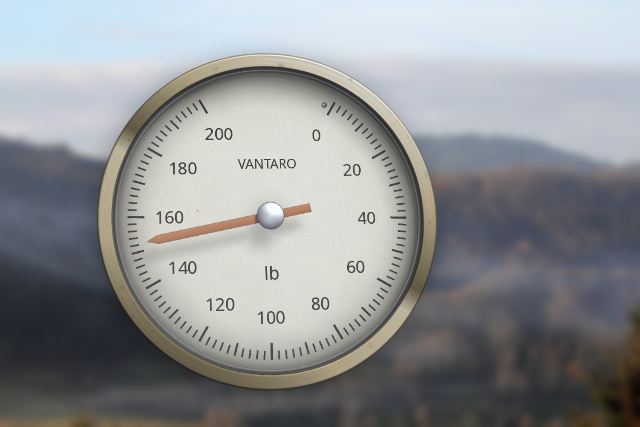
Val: 152
